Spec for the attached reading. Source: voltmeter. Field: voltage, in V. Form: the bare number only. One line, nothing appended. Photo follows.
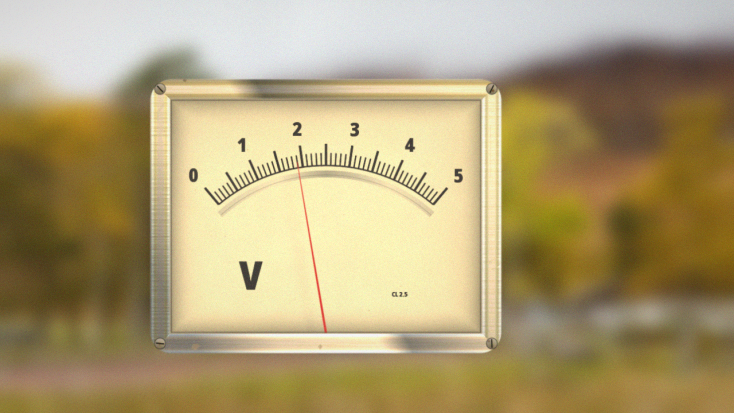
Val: 1.9
